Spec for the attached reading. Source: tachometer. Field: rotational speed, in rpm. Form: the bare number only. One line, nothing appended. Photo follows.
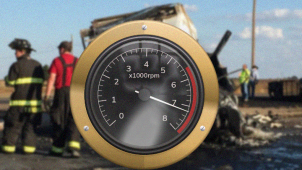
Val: 7200
